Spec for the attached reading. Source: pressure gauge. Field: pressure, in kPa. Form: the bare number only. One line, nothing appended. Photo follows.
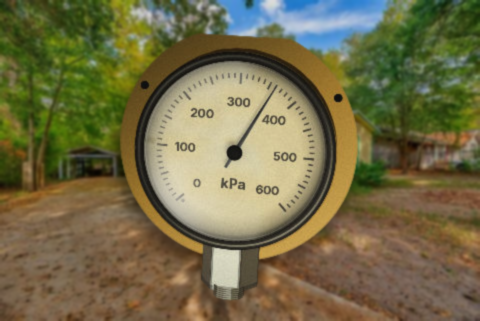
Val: 360
